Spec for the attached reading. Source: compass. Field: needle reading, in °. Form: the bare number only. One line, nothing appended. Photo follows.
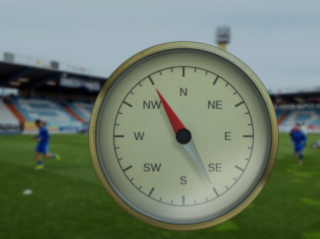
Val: 330
